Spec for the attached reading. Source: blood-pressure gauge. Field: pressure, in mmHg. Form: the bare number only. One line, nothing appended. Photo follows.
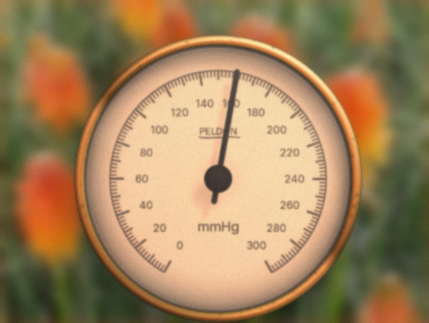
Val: 160
